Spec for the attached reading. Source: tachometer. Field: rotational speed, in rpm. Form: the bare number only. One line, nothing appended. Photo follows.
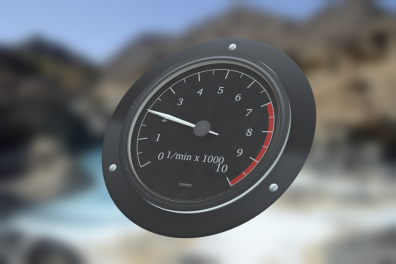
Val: 2000
